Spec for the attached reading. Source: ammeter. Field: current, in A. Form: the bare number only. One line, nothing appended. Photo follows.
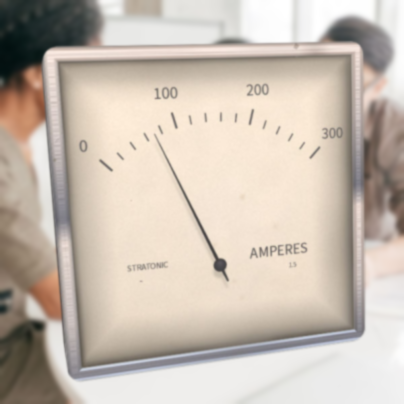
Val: 70
